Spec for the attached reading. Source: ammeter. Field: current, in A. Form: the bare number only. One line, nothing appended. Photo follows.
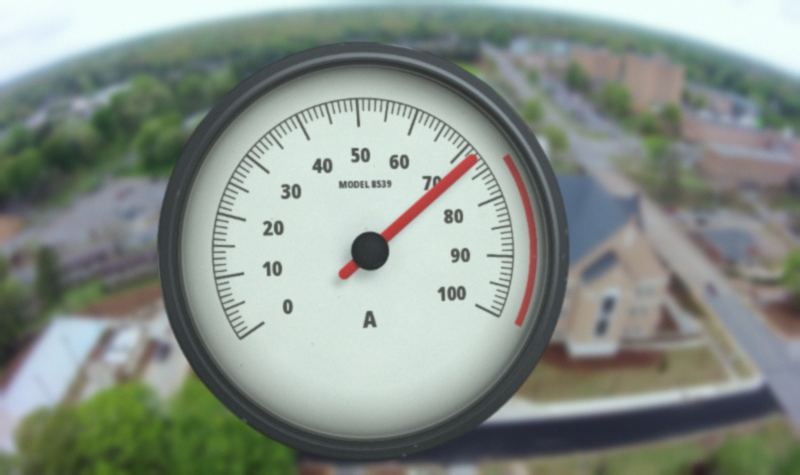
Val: 72
